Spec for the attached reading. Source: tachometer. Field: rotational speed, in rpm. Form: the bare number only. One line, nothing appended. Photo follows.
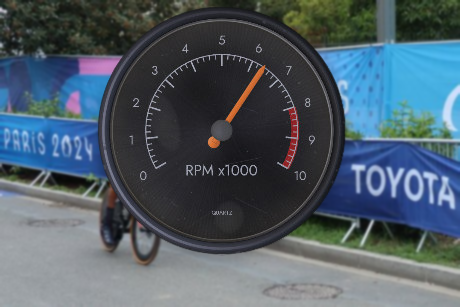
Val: 6400
